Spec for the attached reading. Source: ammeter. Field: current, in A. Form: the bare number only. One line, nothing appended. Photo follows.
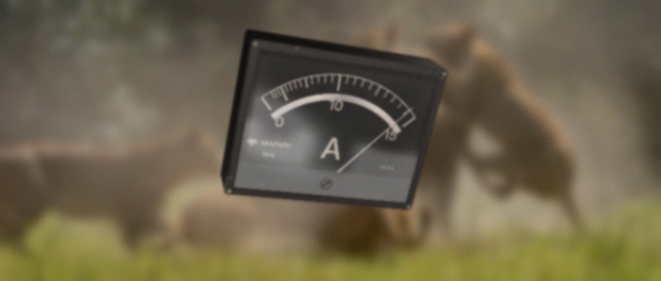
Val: 14.5
